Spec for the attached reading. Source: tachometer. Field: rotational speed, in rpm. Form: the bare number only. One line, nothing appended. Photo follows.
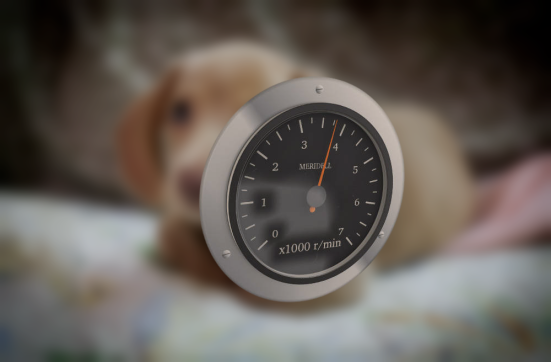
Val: 3750
